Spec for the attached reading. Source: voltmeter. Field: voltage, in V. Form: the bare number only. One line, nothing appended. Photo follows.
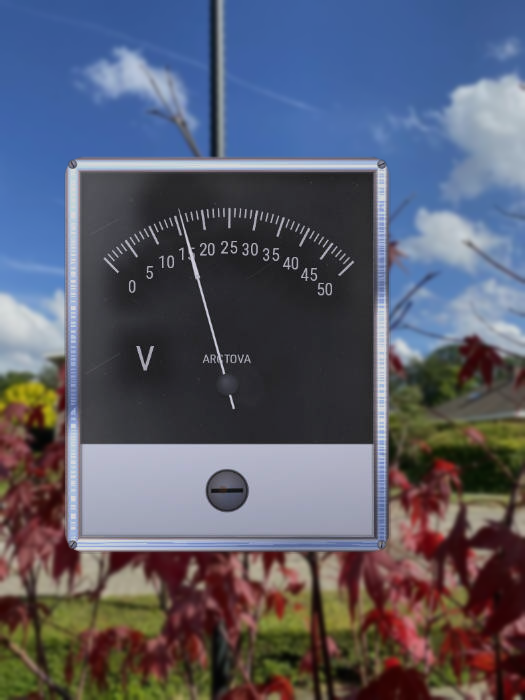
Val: 16
